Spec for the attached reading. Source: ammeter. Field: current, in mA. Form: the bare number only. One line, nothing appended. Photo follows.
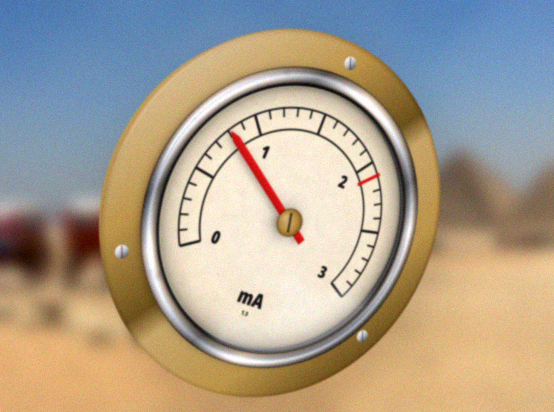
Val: 0.8
